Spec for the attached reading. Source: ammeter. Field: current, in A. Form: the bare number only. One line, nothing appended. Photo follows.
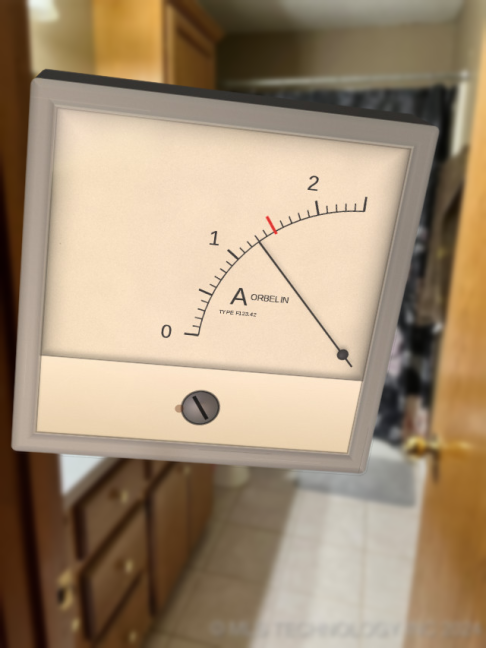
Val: 1.3
